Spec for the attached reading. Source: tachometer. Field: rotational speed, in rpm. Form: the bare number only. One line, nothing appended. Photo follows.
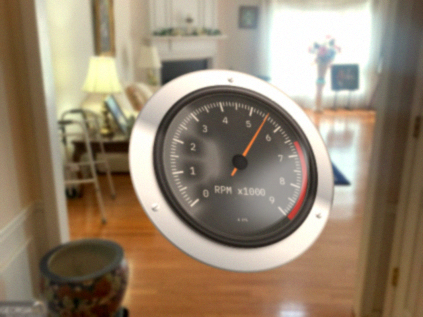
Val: 5500
